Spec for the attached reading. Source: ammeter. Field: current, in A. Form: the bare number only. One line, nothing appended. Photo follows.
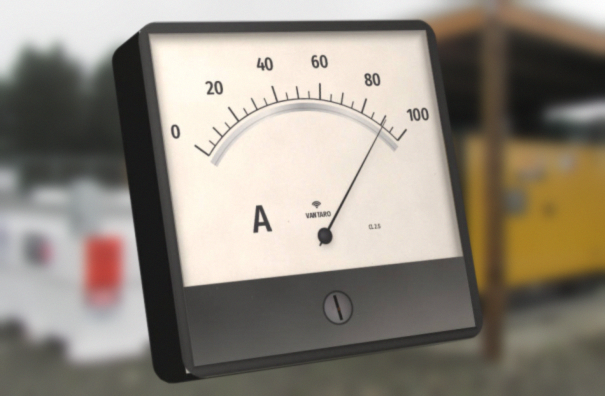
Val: 90
